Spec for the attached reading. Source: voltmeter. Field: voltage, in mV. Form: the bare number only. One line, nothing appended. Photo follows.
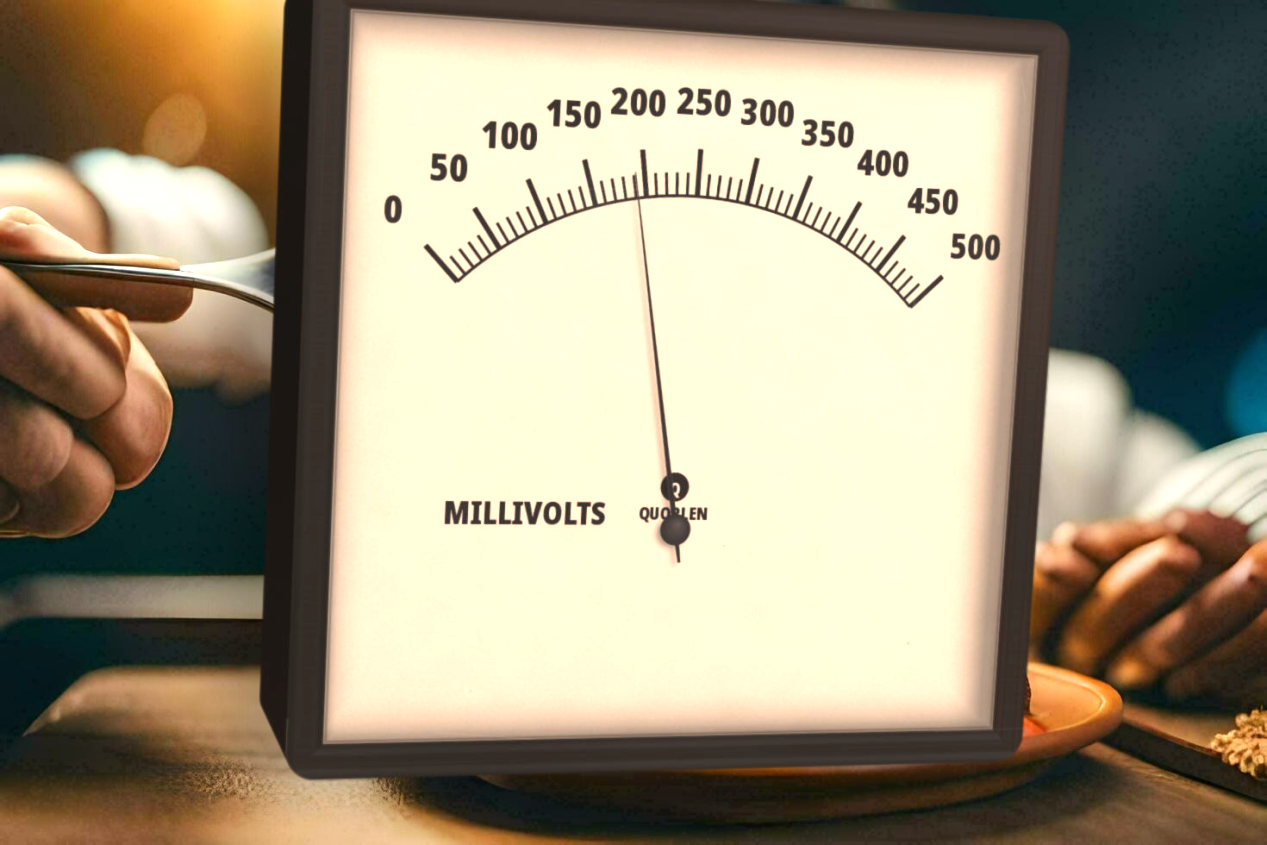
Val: 190
